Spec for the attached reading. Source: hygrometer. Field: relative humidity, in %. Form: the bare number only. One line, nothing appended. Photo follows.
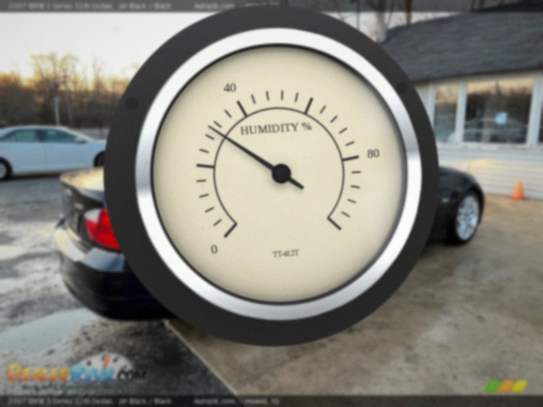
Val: 30
